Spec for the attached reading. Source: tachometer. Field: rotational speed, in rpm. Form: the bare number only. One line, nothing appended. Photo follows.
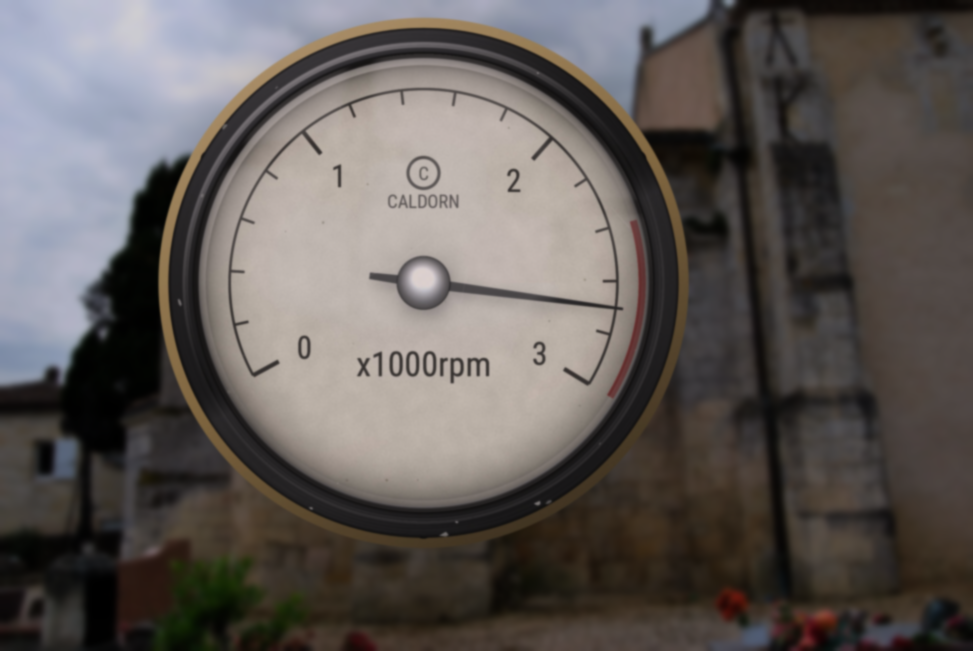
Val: 2700
